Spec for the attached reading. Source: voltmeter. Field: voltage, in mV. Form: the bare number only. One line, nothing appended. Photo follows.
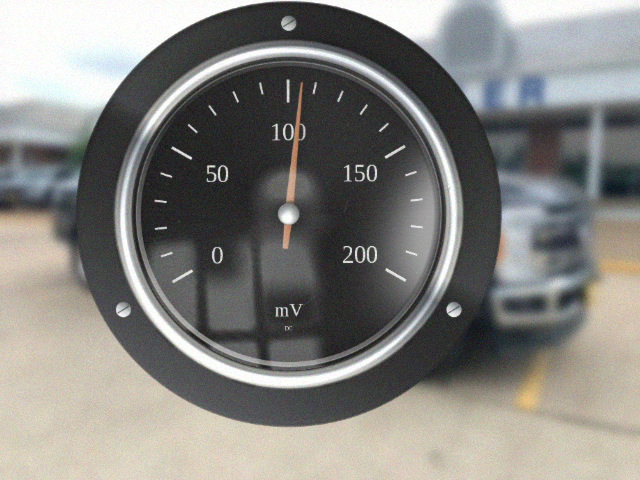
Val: 105
